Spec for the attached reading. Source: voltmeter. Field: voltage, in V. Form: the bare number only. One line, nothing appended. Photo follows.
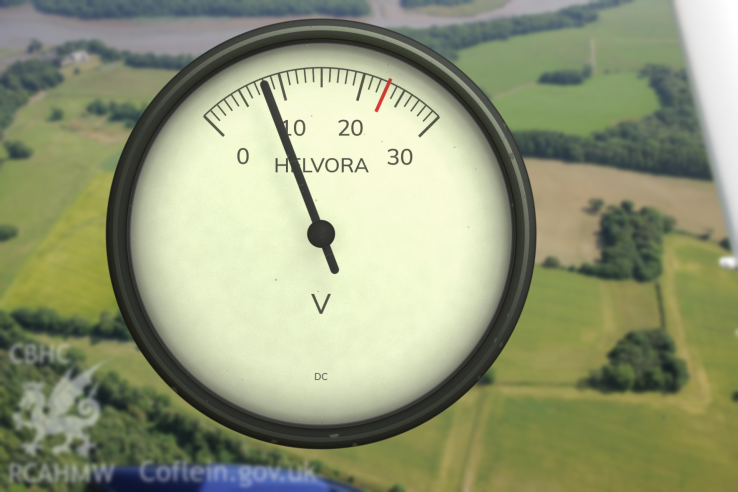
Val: 8
